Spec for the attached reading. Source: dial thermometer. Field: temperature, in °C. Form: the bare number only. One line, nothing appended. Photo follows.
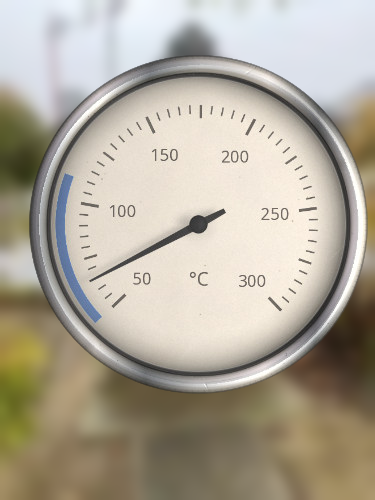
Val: 65
